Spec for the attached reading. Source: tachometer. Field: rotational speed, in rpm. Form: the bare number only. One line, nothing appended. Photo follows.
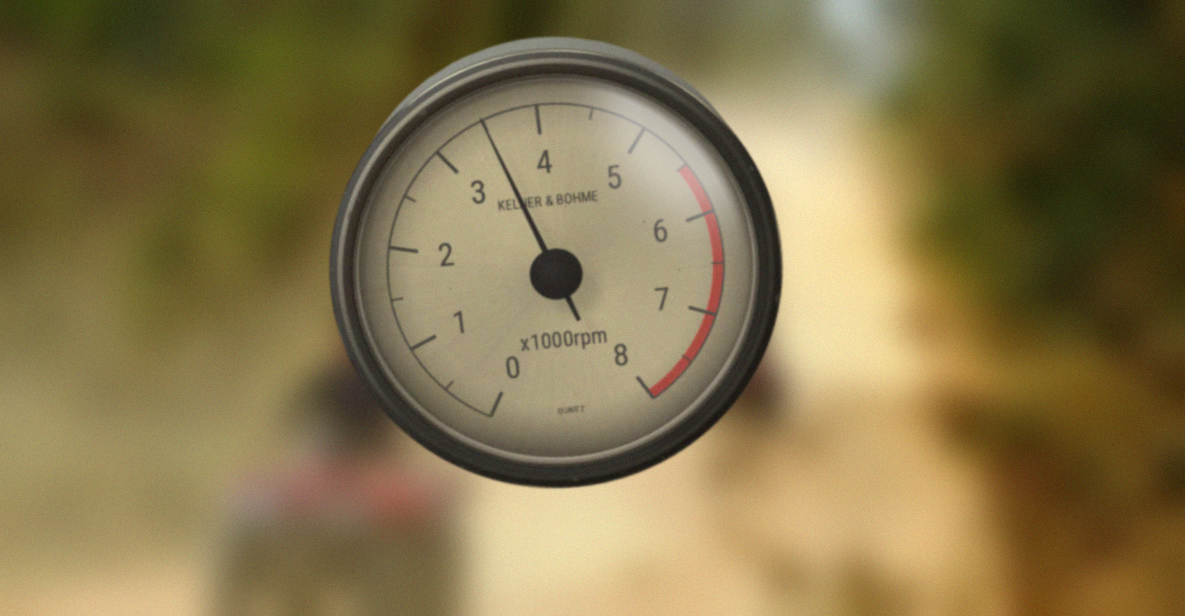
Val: 3500
